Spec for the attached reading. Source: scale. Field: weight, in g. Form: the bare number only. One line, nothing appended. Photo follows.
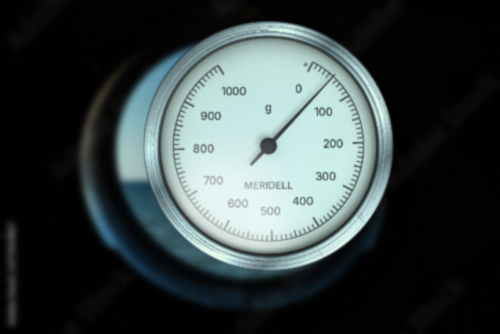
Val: 50
